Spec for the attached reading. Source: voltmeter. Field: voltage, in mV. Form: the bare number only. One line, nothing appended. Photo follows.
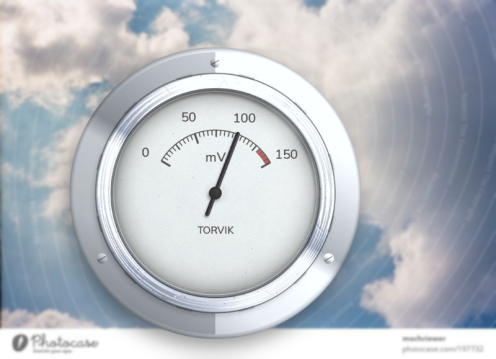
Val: 100
